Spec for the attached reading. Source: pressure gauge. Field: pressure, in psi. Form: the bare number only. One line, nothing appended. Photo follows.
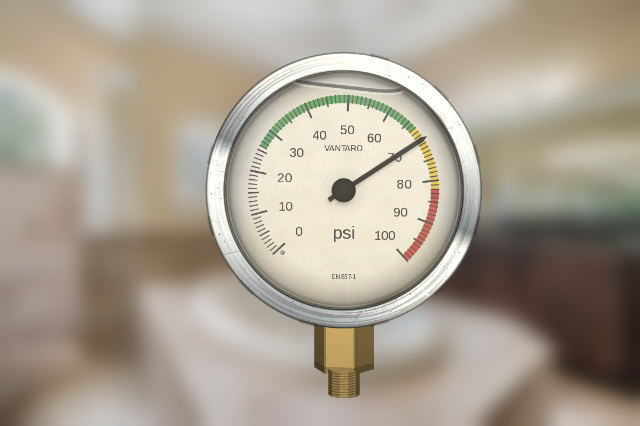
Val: 70
